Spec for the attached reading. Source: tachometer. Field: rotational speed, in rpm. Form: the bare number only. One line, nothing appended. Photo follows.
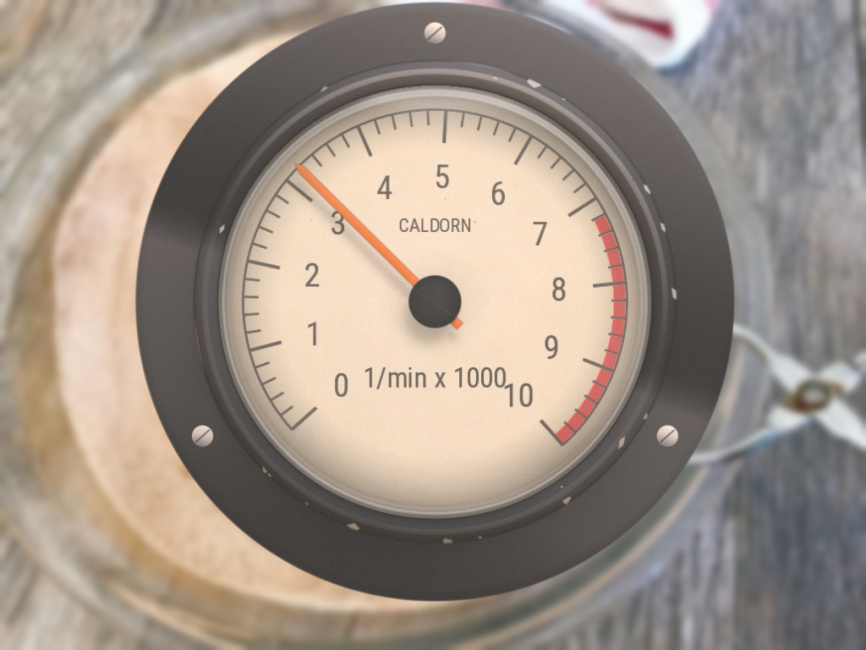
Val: 3200
